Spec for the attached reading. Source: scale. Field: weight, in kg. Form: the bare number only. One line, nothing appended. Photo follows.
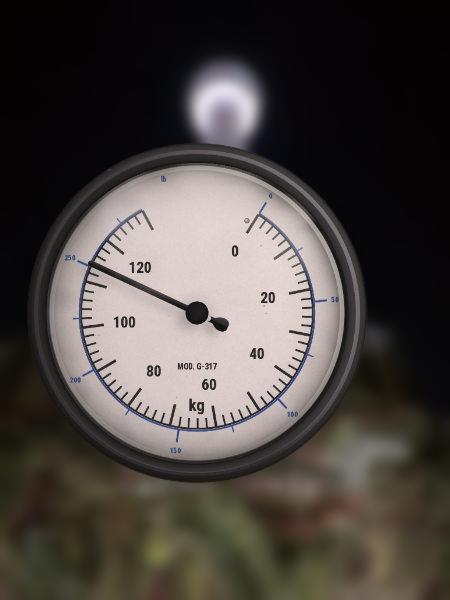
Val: 114
